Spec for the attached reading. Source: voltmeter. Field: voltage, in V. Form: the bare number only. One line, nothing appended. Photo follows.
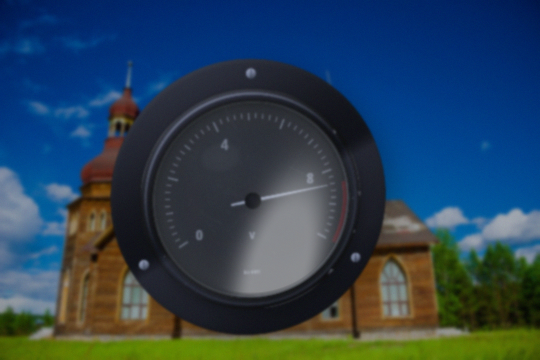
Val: 8.4
